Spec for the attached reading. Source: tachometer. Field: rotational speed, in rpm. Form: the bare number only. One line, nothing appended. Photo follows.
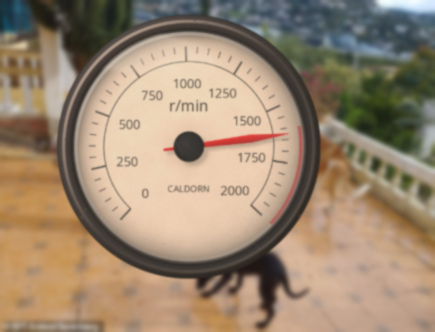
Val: 1625
